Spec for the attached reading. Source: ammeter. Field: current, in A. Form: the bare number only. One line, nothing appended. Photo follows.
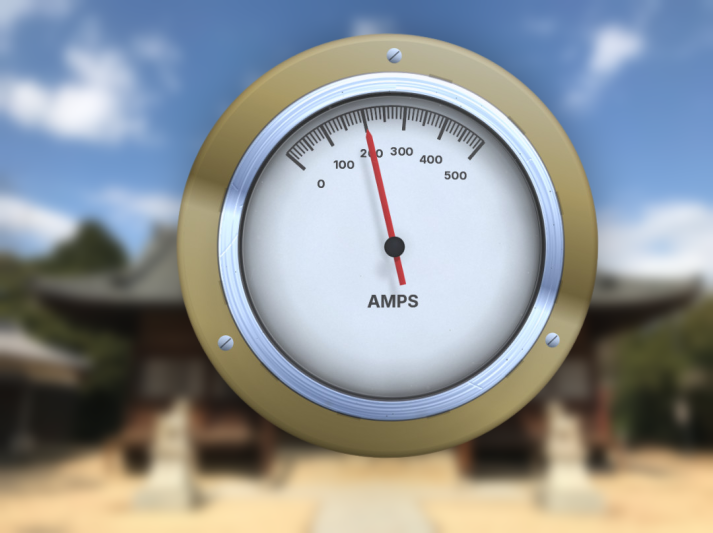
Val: 200
